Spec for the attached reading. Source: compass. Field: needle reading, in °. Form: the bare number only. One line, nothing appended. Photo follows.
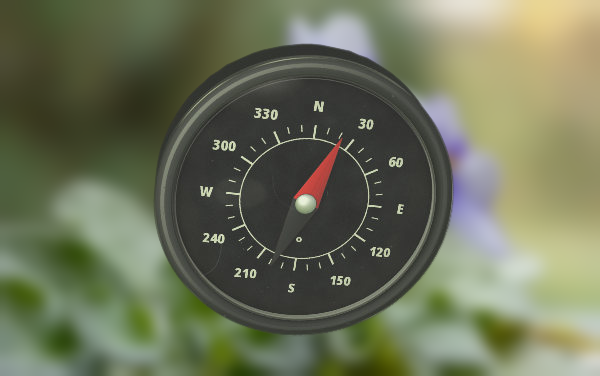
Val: 20
